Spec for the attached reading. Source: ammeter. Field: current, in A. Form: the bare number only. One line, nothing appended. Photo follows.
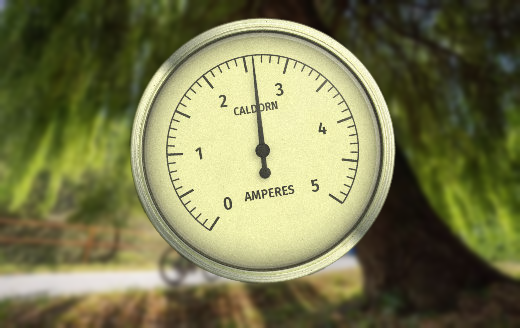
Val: 2.6
